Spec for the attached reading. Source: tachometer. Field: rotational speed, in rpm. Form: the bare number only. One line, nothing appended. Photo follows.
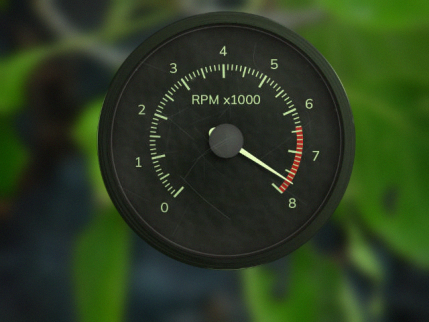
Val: 7700
